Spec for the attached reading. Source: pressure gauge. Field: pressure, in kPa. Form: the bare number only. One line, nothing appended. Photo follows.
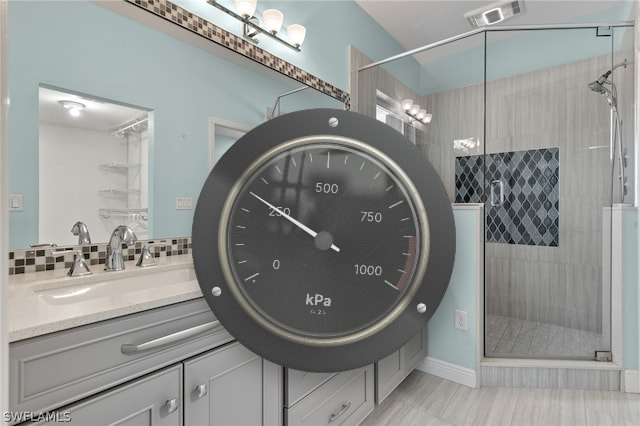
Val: 250
